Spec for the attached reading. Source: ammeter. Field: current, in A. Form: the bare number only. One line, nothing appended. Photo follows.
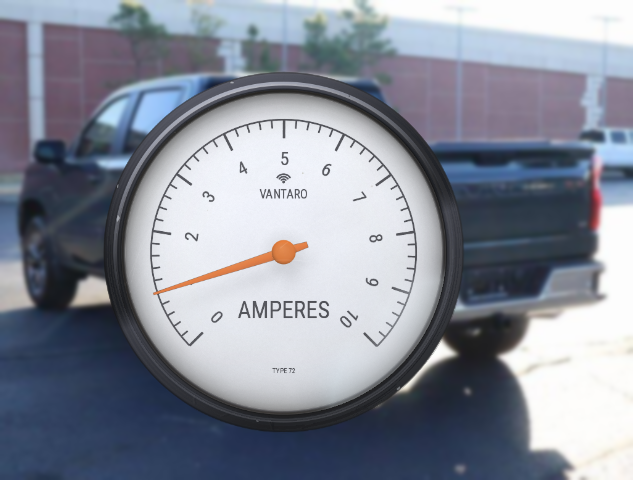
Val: 1
